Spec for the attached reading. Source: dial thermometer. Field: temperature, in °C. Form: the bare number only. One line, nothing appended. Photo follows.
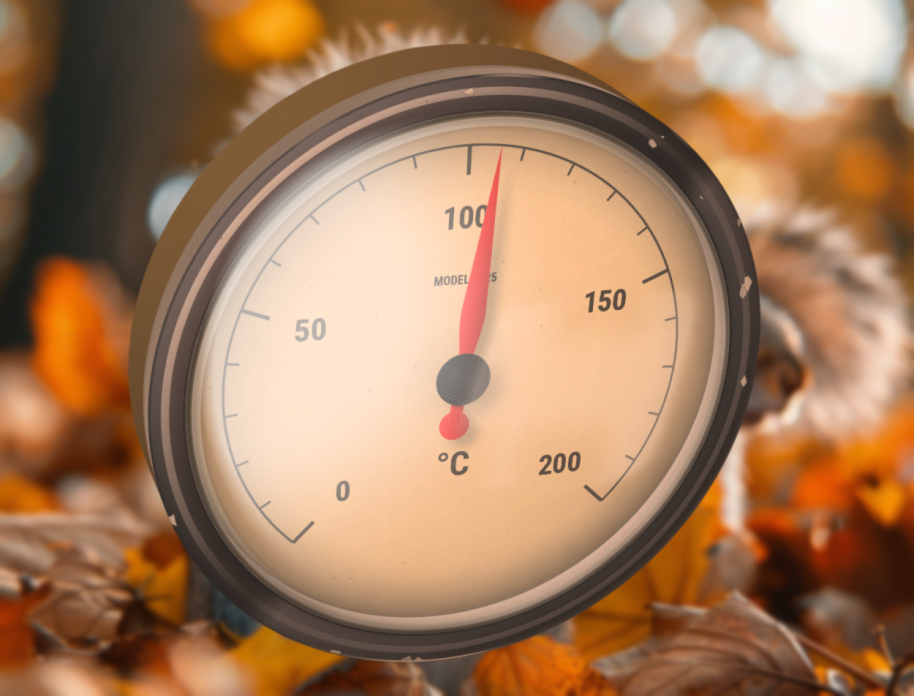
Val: 105
